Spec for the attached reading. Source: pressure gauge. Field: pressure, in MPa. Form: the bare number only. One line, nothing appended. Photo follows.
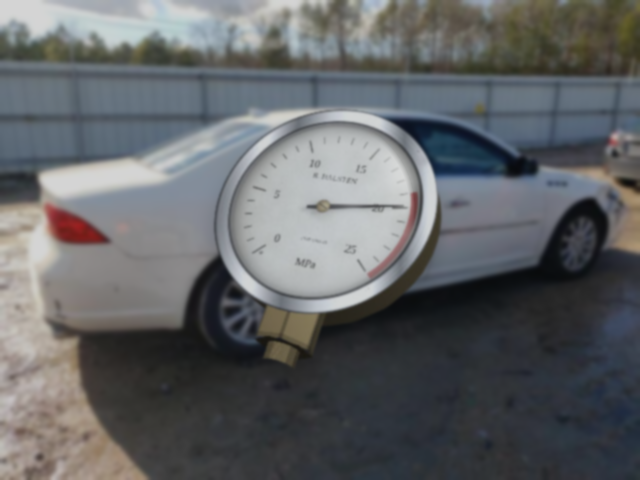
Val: 20
